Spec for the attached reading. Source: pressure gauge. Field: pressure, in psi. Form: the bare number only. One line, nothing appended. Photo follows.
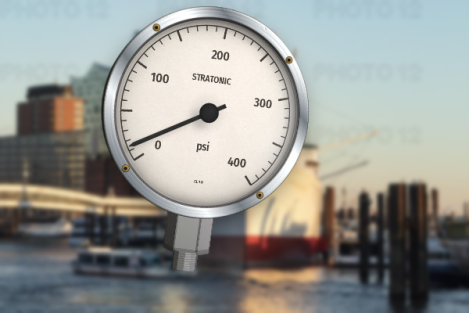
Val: 15
